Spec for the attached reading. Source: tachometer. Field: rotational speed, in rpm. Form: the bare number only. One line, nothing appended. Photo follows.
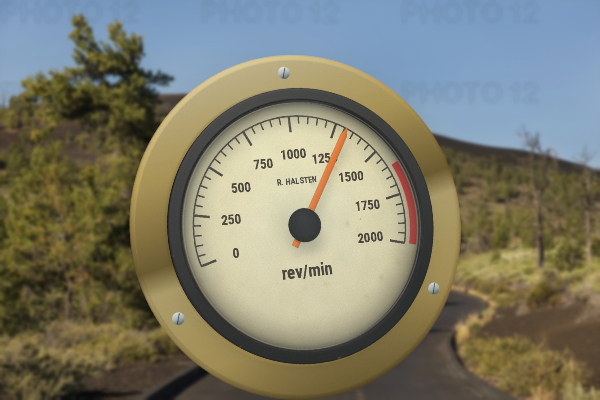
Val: 1300
